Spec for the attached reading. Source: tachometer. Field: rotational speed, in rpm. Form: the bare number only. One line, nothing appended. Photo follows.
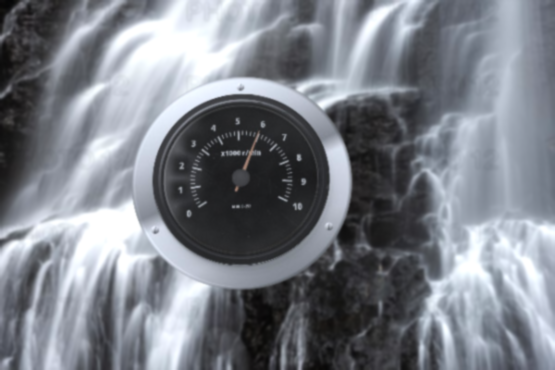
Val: 6000
